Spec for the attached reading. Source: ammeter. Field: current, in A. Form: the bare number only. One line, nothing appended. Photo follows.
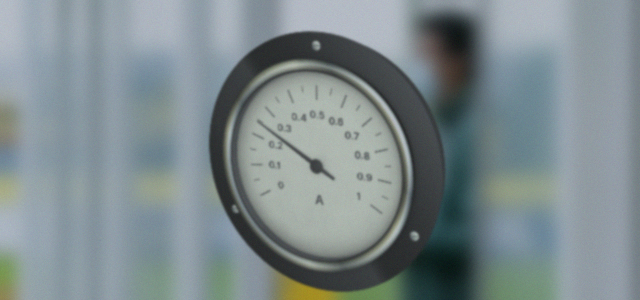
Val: 0.25
